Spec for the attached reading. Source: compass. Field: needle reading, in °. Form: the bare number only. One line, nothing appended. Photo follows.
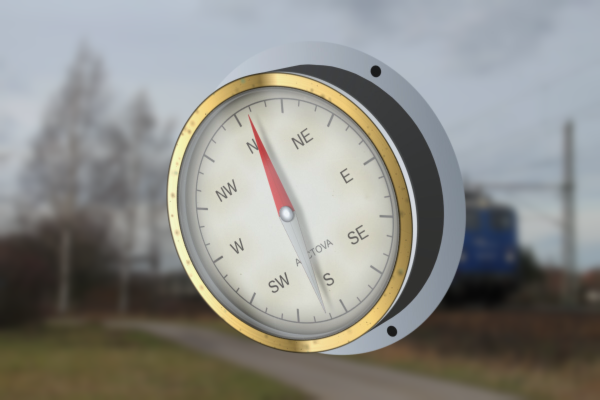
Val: 10
